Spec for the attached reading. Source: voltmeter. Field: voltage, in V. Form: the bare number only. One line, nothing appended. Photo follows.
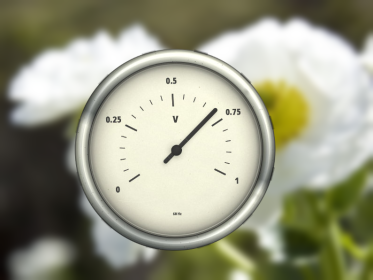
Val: 0.7
